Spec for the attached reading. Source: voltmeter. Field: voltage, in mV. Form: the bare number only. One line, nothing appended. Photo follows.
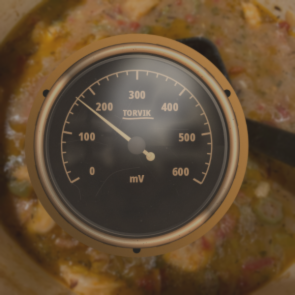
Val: 170
